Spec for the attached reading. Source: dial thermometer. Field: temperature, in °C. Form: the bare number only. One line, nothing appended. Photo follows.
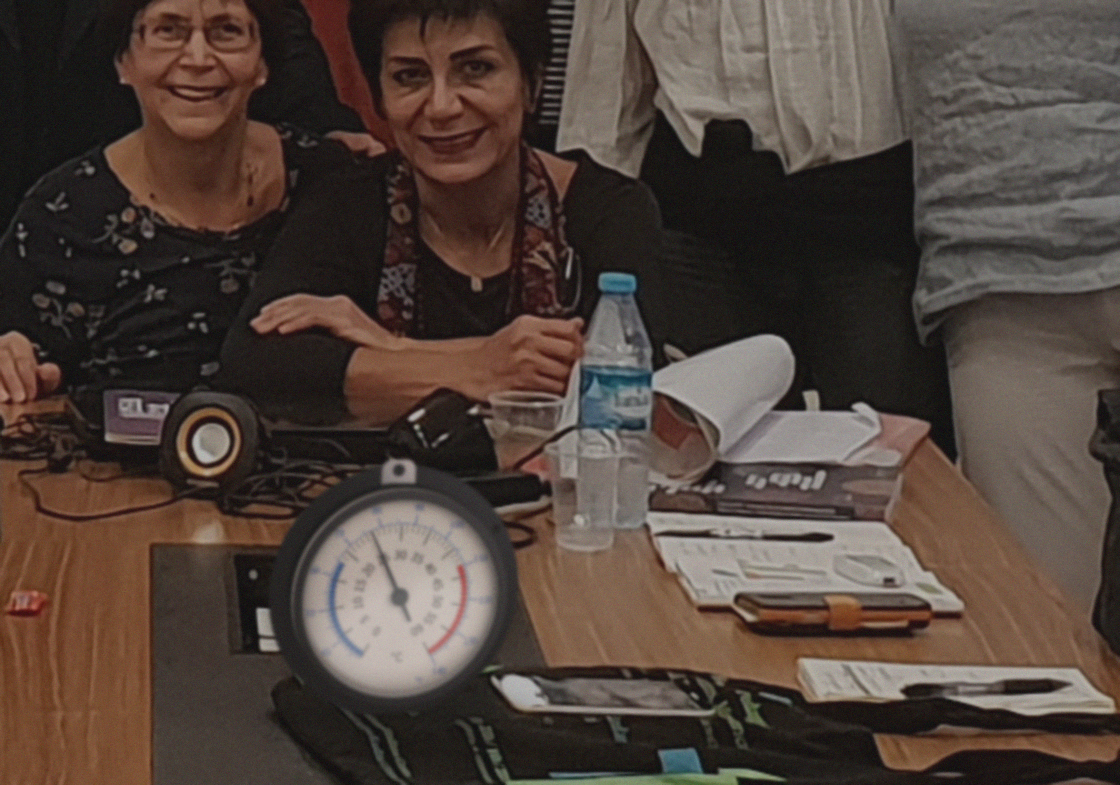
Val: 25
